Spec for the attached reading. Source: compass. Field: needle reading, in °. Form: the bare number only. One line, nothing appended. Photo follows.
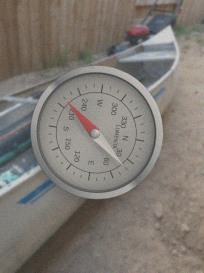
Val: 220
